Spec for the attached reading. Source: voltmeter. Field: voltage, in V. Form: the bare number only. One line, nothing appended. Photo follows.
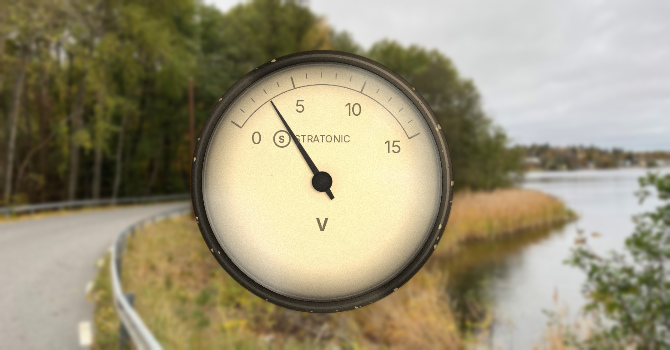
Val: 3
